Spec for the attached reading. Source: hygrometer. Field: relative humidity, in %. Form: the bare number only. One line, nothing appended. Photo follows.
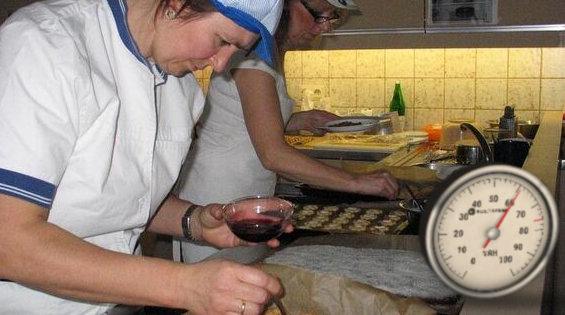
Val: 60
